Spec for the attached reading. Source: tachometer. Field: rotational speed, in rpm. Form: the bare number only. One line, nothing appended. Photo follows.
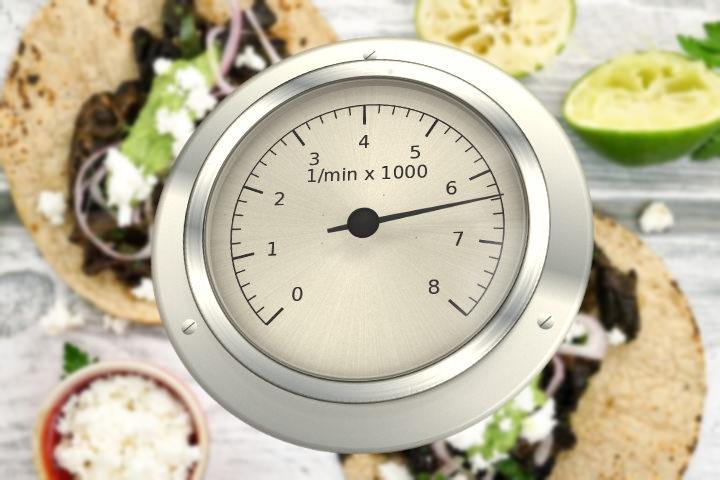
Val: 6400
